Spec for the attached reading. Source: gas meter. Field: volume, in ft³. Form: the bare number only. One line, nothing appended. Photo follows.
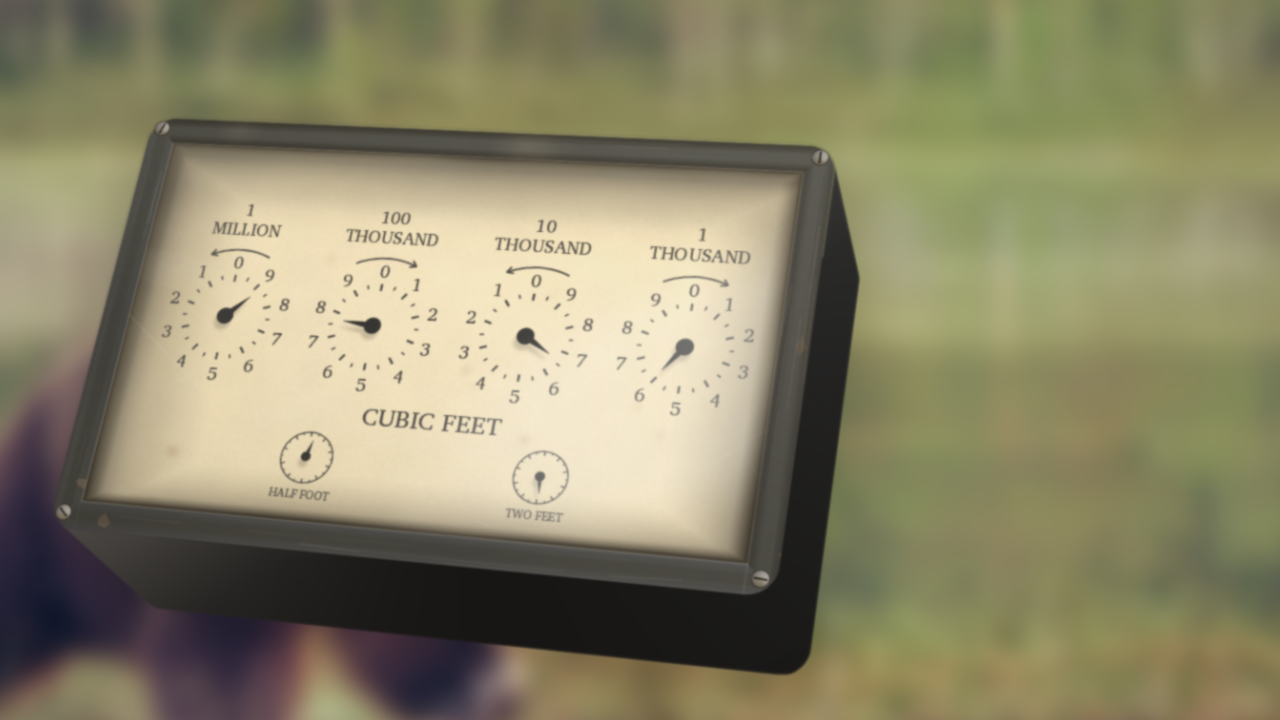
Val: 876600
